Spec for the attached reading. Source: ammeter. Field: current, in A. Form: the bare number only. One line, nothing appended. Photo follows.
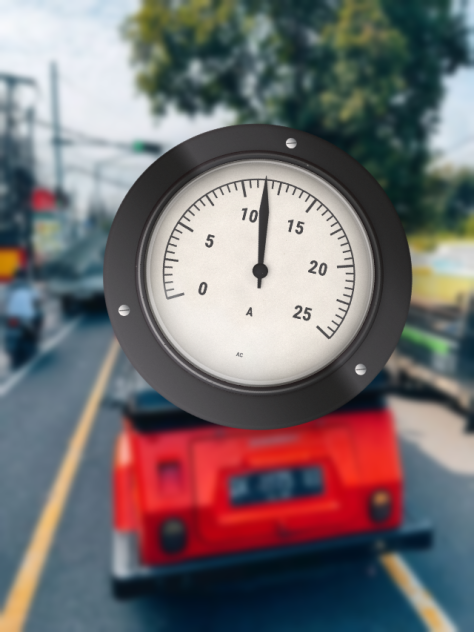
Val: 11.5
